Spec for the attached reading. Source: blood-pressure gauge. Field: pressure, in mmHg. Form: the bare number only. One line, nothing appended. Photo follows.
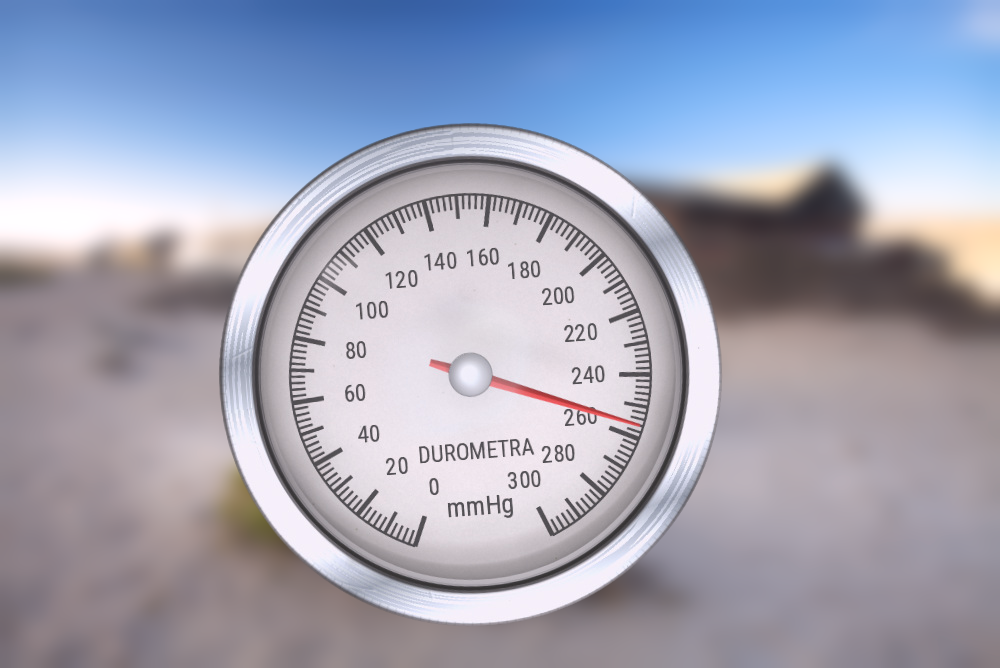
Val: 256
